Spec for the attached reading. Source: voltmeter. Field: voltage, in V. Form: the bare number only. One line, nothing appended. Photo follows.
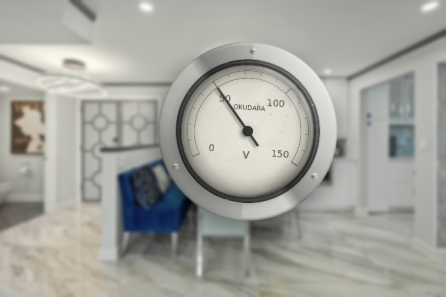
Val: 50
